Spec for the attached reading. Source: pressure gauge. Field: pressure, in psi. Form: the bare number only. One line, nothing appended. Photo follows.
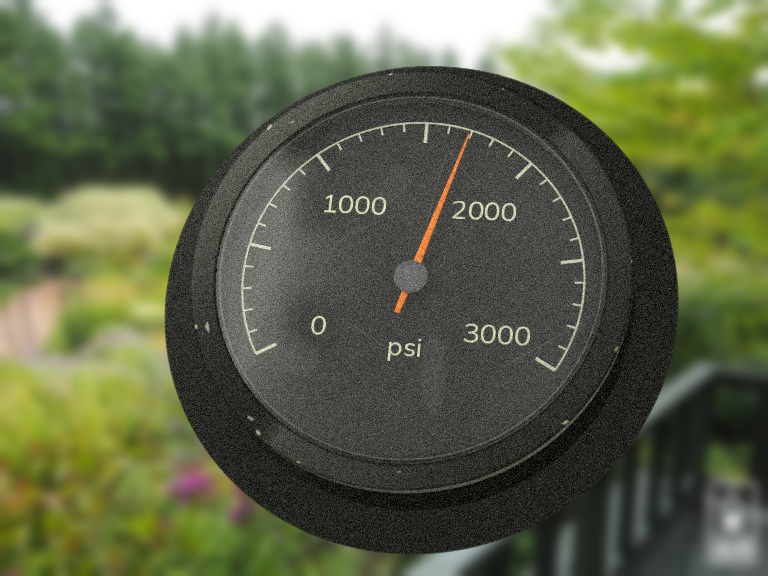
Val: 1700
